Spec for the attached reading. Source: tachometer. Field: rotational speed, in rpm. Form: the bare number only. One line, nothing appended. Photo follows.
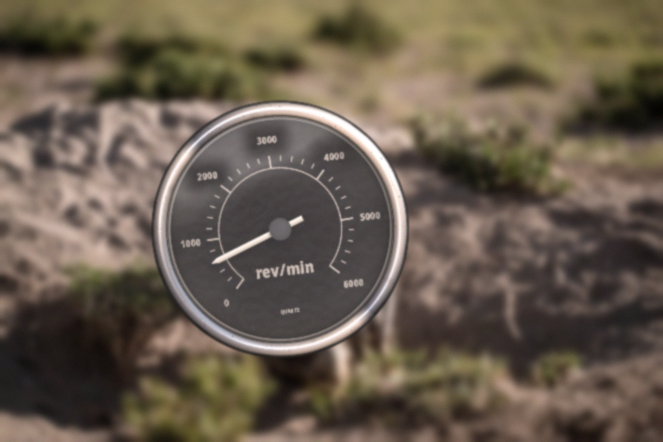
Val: 600
